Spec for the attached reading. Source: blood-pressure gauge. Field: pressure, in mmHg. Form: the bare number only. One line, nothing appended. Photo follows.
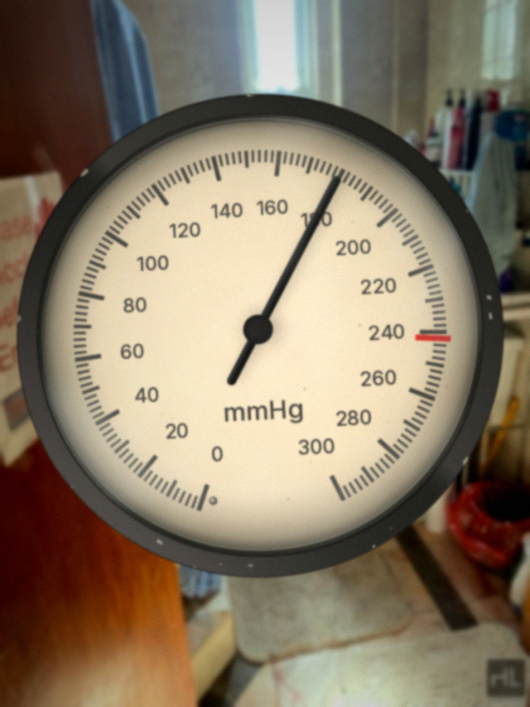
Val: 180
